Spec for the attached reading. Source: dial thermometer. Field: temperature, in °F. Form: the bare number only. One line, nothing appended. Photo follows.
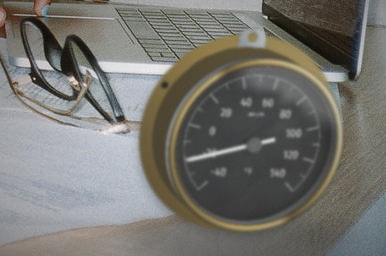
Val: -20
